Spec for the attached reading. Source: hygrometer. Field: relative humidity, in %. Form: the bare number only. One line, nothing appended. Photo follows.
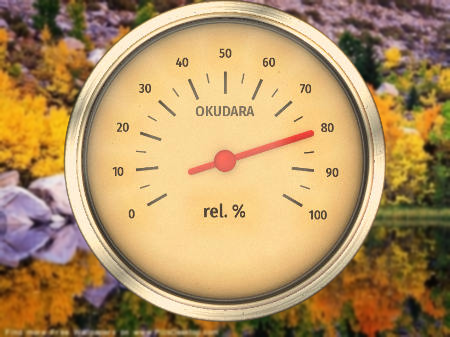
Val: 80
